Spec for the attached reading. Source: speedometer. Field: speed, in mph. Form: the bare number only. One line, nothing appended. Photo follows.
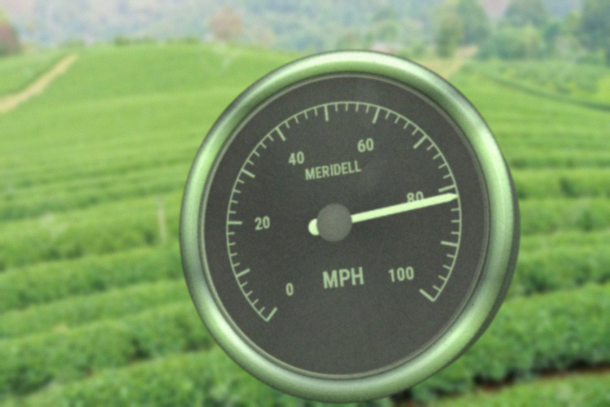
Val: 82
